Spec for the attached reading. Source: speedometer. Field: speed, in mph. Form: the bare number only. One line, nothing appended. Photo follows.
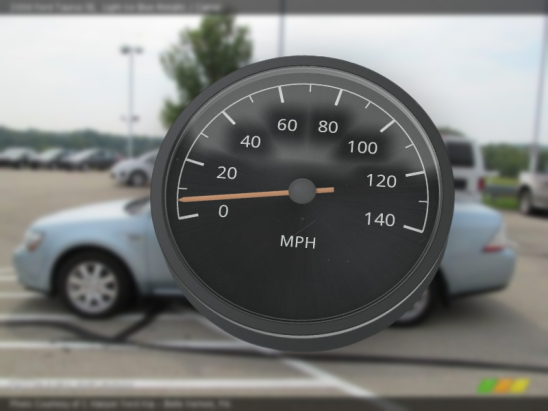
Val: 5
